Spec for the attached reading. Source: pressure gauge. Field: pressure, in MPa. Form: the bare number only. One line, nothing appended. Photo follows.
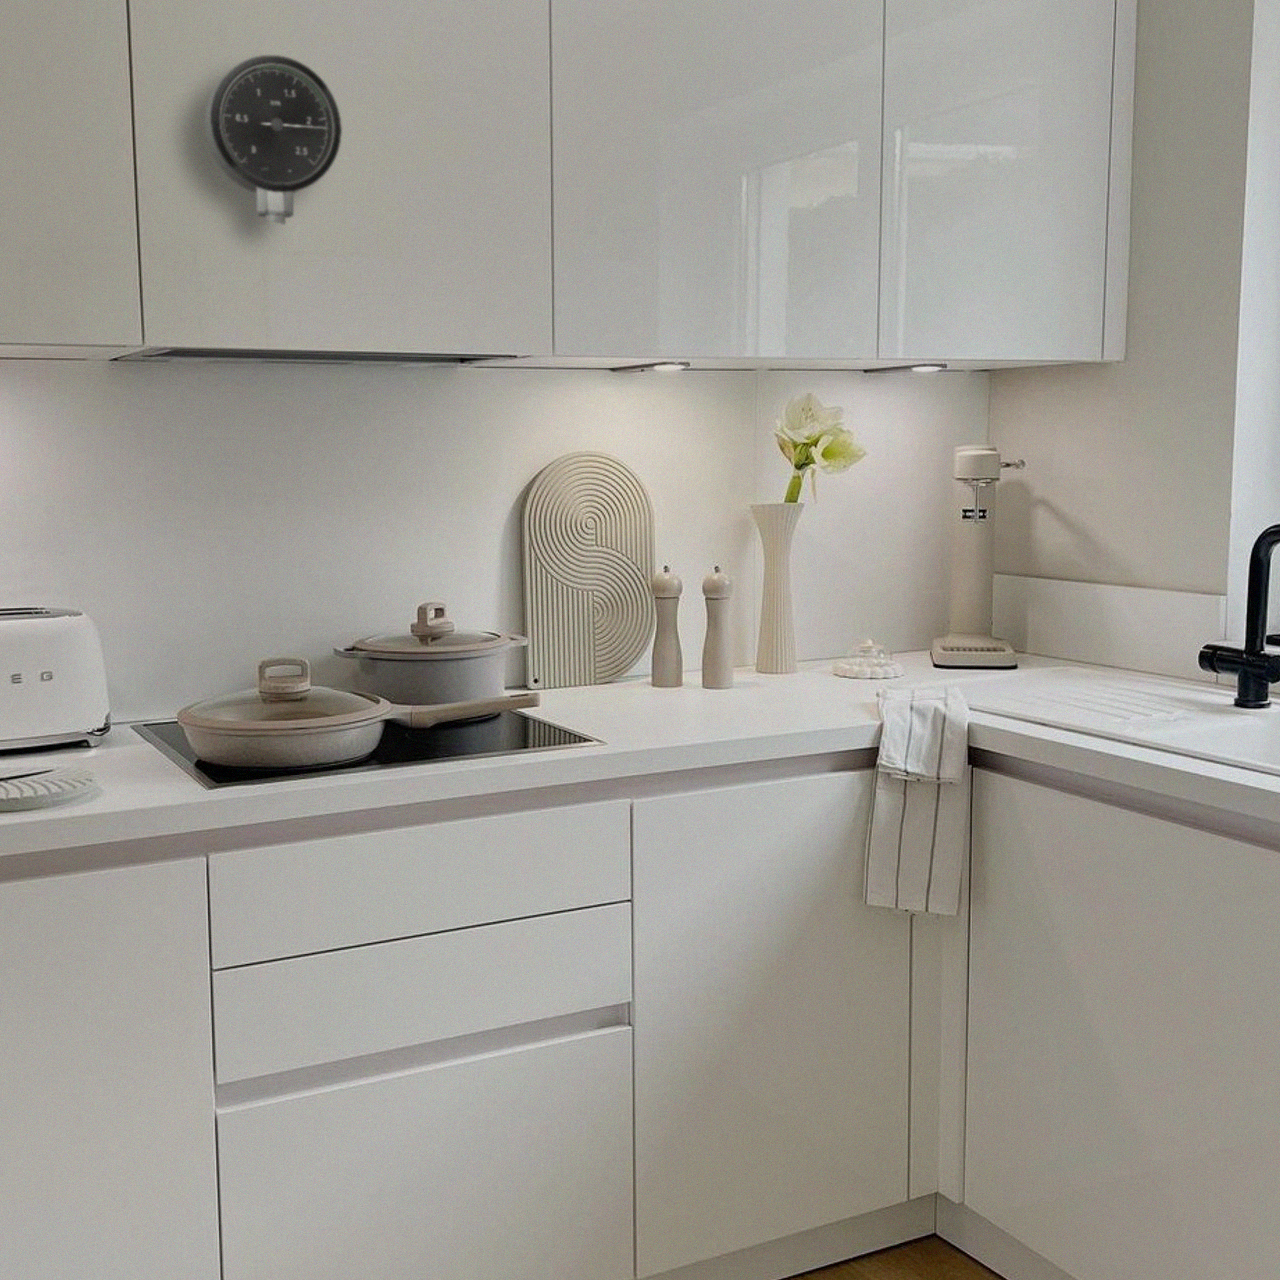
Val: 2.1
